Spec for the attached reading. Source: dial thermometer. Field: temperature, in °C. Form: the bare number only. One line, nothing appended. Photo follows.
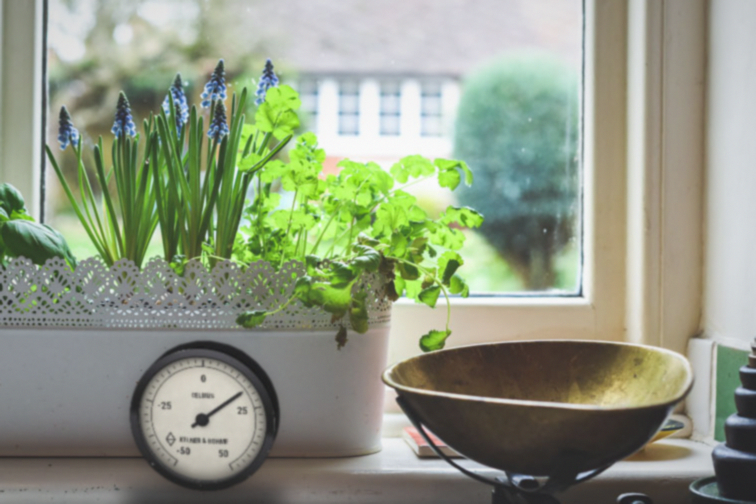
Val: 17.5
